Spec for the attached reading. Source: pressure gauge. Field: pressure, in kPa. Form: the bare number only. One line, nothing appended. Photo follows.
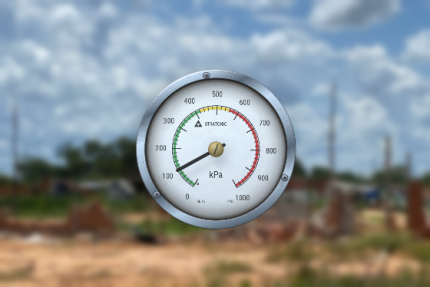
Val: 100
